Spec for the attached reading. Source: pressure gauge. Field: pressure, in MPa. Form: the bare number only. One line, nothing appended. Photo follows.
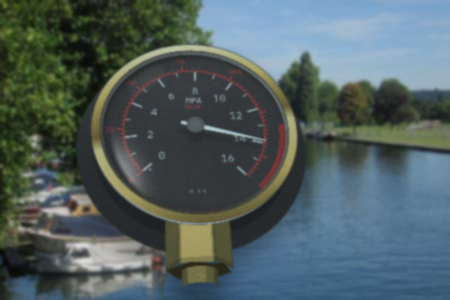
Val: 14
